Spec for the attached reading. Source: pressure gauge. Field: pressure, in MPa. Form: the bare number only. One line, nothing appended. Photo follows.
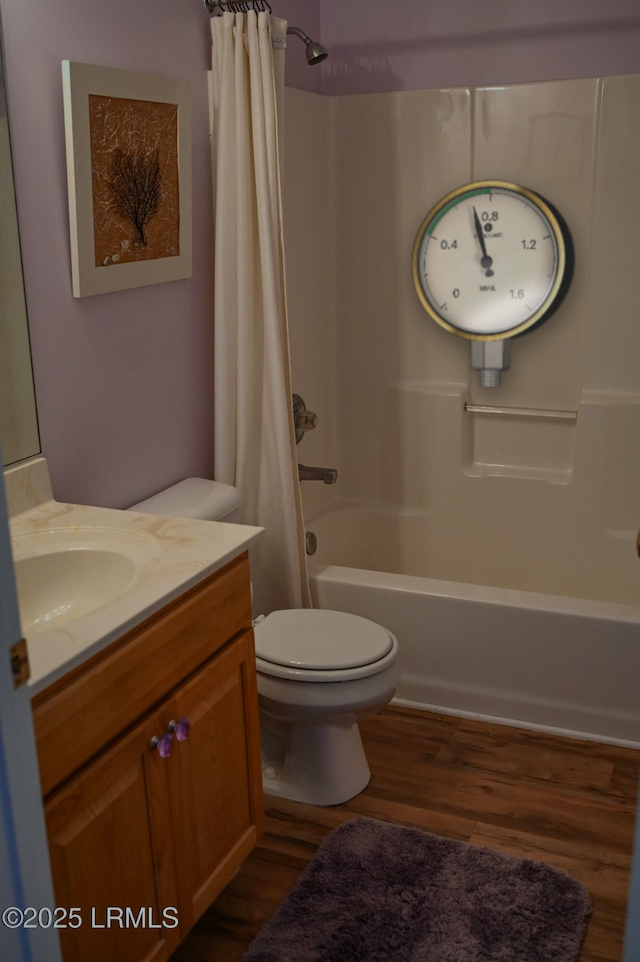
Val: 0.7
